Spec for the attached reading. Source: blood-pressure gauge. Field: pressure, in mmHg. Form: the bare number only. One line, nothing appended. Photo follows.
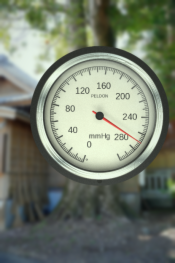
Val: 270
